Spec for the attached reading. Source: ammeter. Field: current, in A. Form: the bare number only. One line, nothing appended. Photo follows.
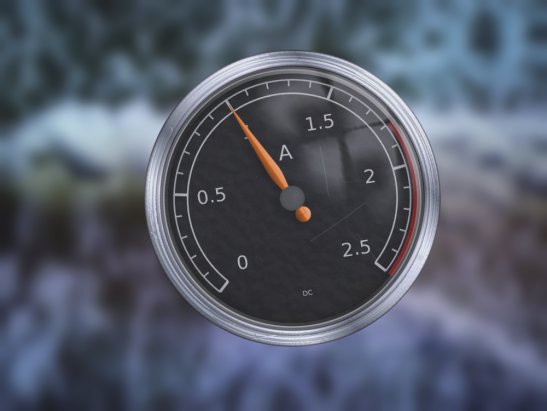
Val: 1
